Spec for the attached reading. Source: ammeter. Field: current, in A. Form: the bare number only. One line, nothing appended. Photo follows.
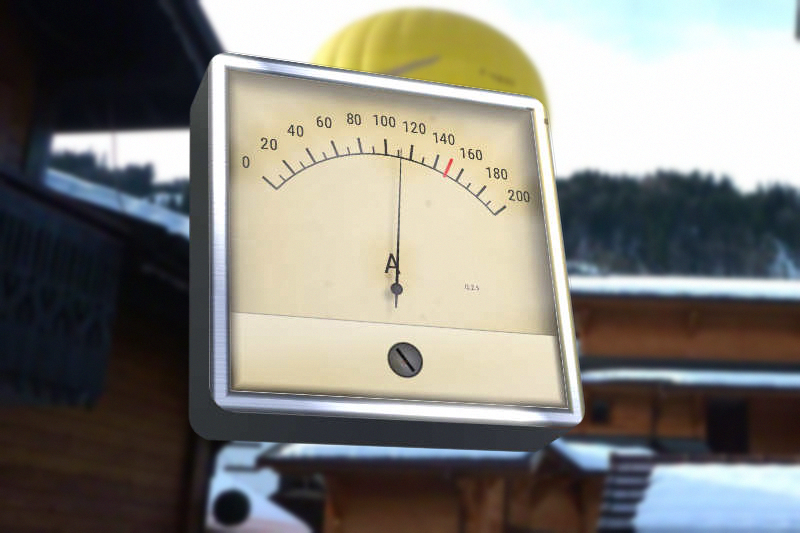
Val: 110
